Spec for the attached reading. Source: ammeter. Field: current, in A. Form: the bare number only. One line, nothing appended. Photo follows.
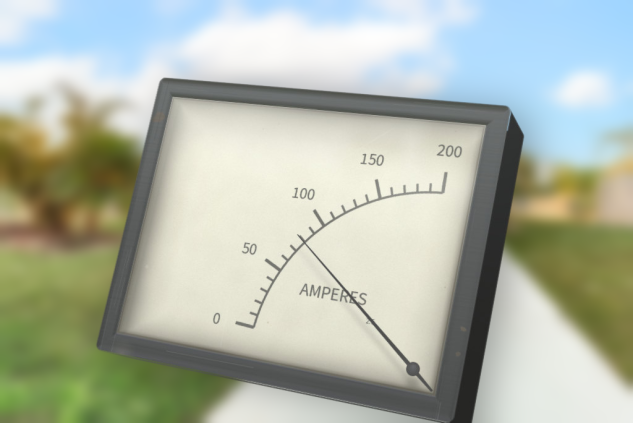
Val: 80
